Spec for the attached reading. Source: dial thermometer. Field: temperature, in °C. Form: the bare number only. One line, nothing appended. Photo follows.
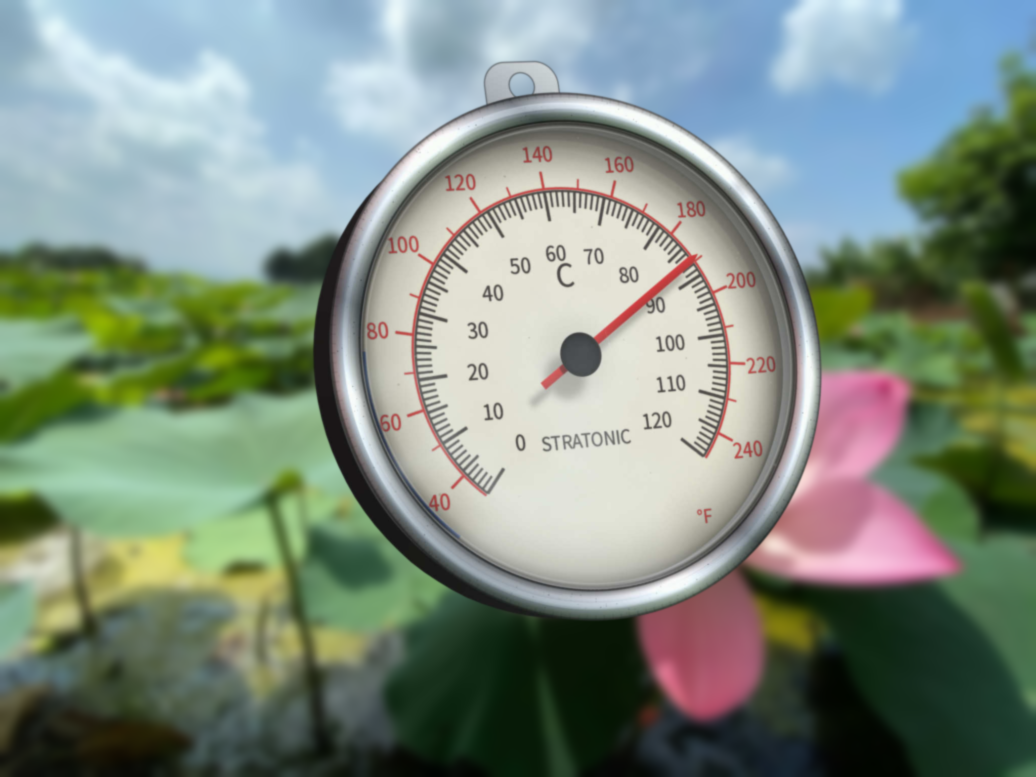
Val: 87
